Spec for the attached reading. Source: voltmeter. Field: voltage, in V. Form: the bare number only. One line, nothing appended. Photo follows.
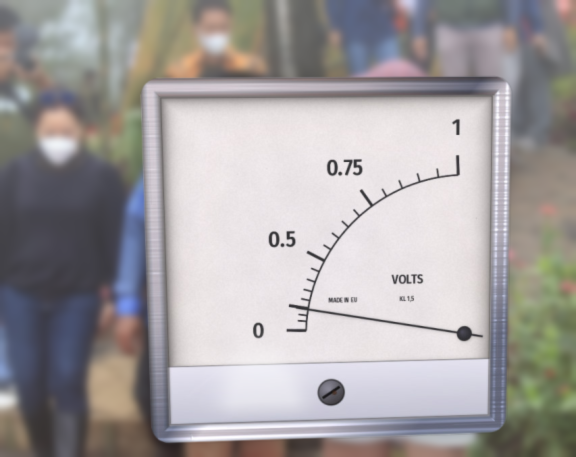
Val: 0.25
